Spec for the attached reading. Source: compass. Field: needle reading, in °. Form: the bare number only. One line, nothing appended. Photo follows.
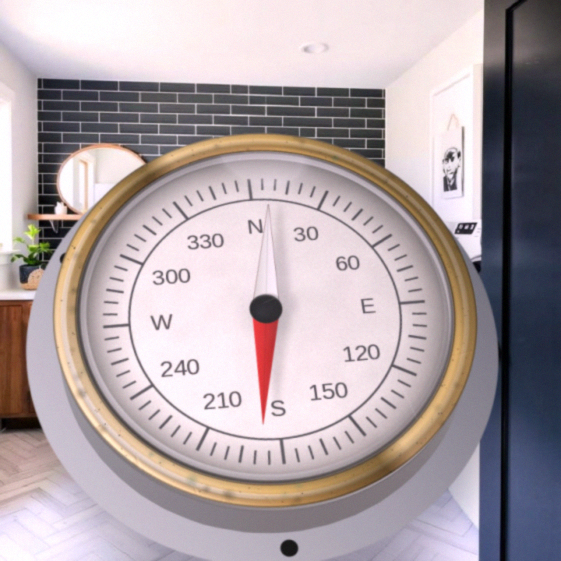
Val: 187.5
